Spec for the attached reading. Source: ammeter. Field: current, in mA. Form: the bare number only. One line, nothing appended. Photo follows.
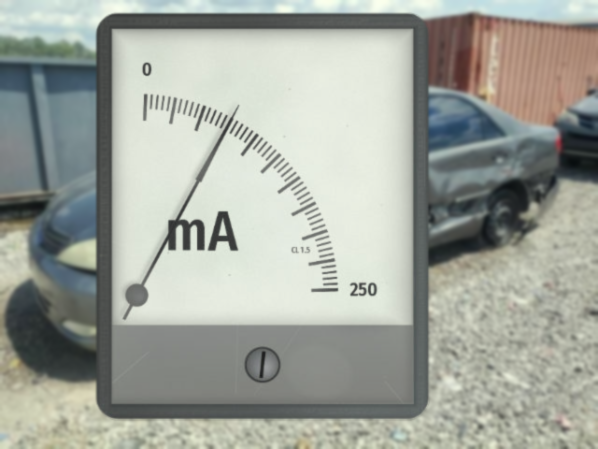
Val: 75
